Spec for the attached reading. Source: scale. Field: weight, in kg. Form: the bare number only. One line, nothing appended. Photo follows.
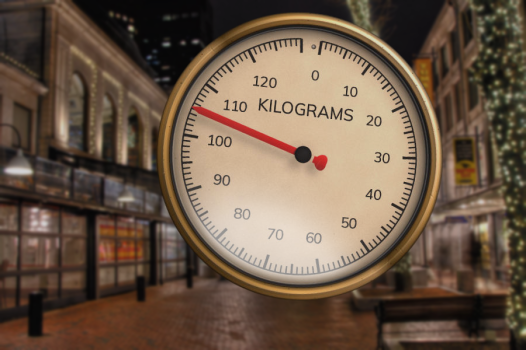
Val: 105
